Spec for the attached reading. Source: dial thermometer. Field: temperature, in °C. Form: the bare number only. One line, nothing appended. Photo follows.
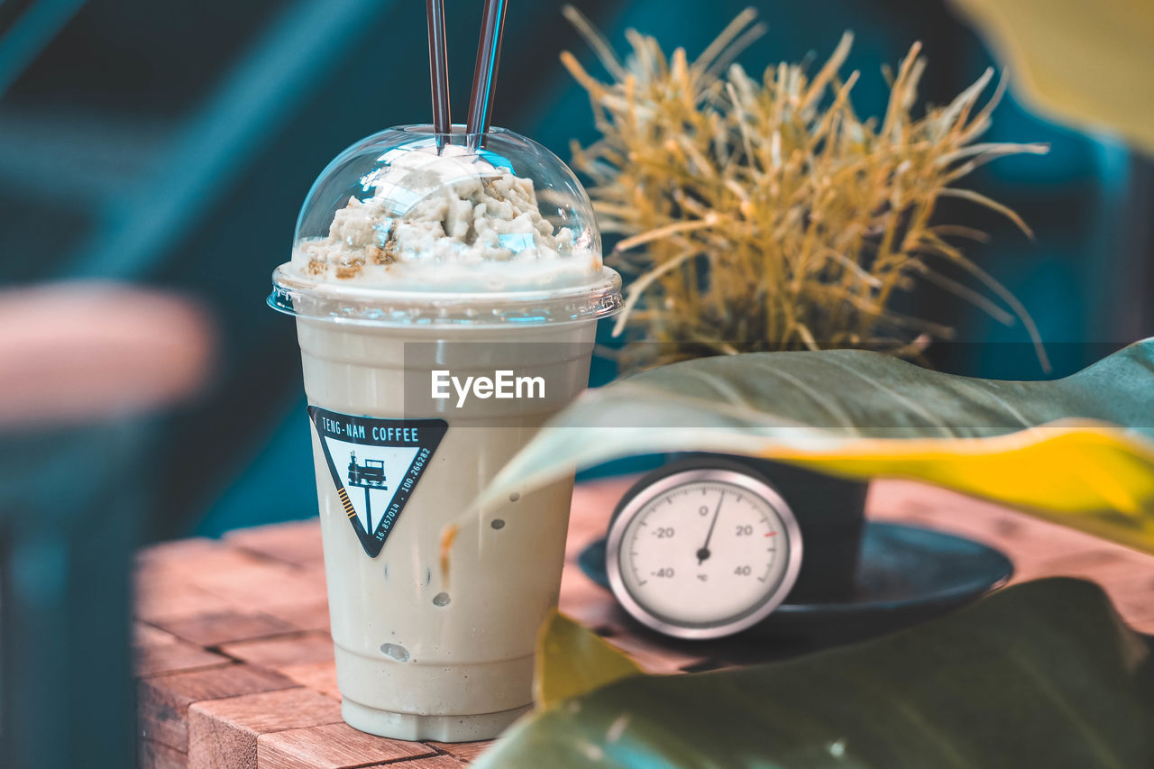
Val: 5
